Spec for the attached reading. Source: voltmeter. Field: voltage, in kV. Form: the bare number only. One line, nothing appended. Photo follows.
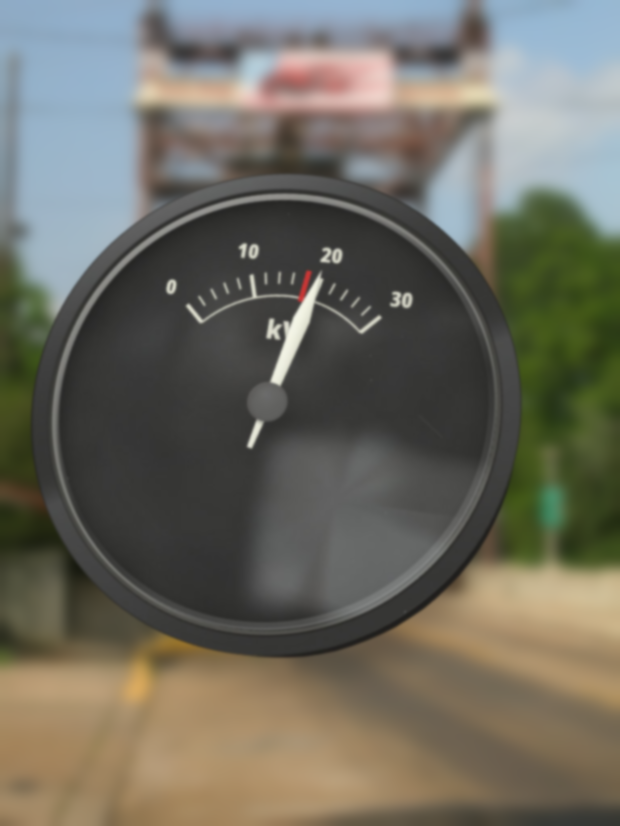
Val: 20
